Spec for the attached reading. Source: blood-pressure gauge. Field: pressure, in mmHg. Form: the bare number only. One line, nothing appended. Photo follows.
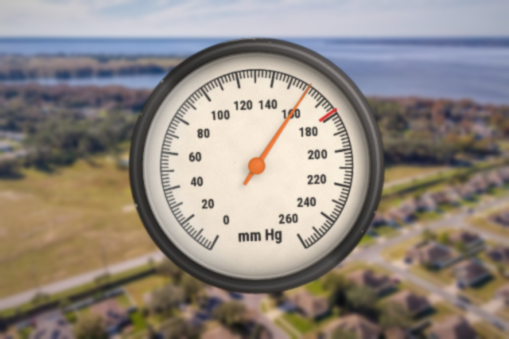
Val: 160
